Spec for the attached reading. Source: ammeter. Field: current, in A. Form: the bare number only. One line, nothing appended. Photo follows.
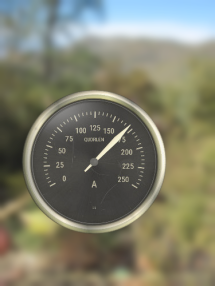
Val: 170
